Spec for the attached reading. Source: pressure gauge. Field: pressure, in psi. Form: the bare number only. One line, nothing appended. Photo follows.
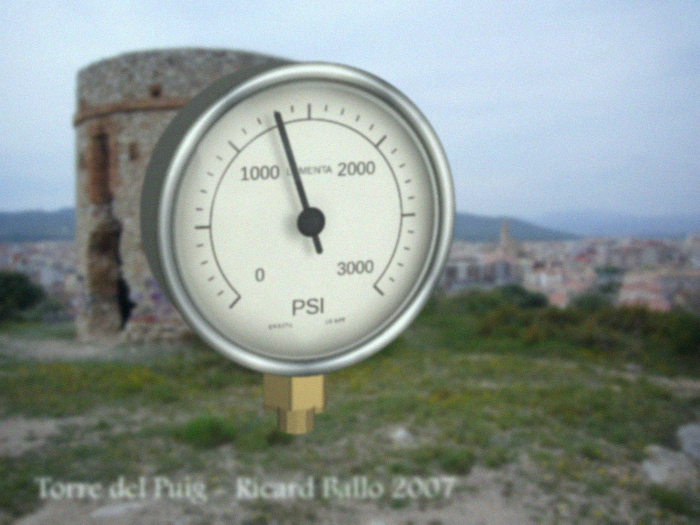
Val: 1300
